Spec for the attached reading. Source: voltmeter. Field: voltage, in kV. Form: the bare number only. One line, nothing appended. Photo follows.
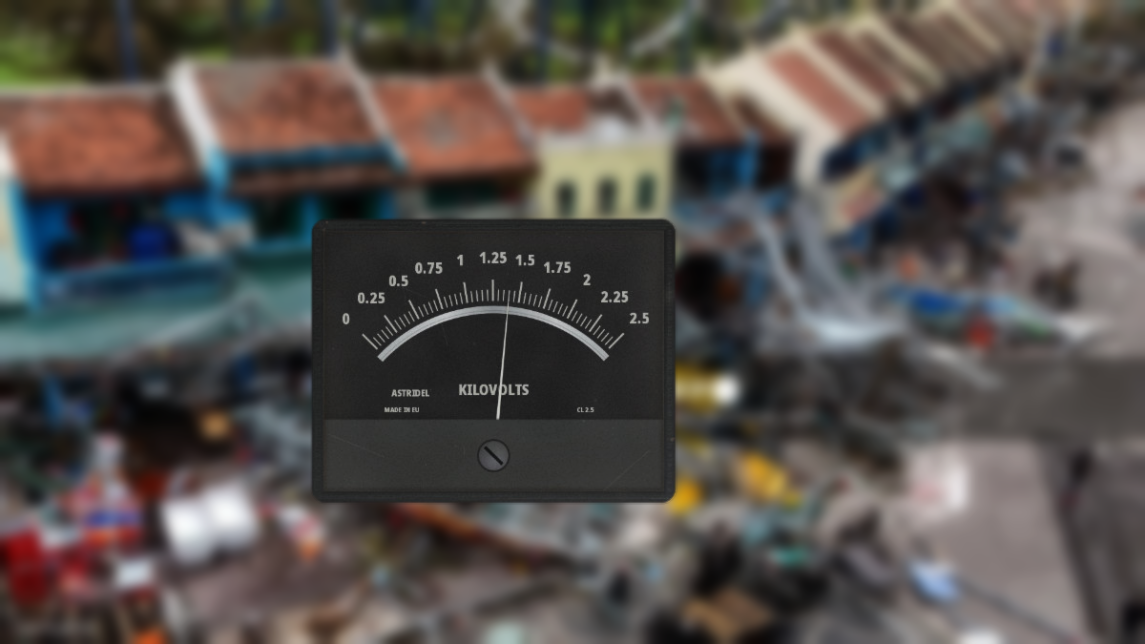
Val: 1.4
